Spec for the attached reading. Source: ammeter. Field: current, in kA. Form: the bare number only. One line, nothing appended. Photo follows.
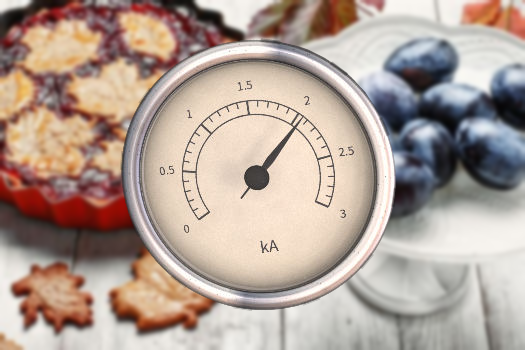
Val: 2.05
